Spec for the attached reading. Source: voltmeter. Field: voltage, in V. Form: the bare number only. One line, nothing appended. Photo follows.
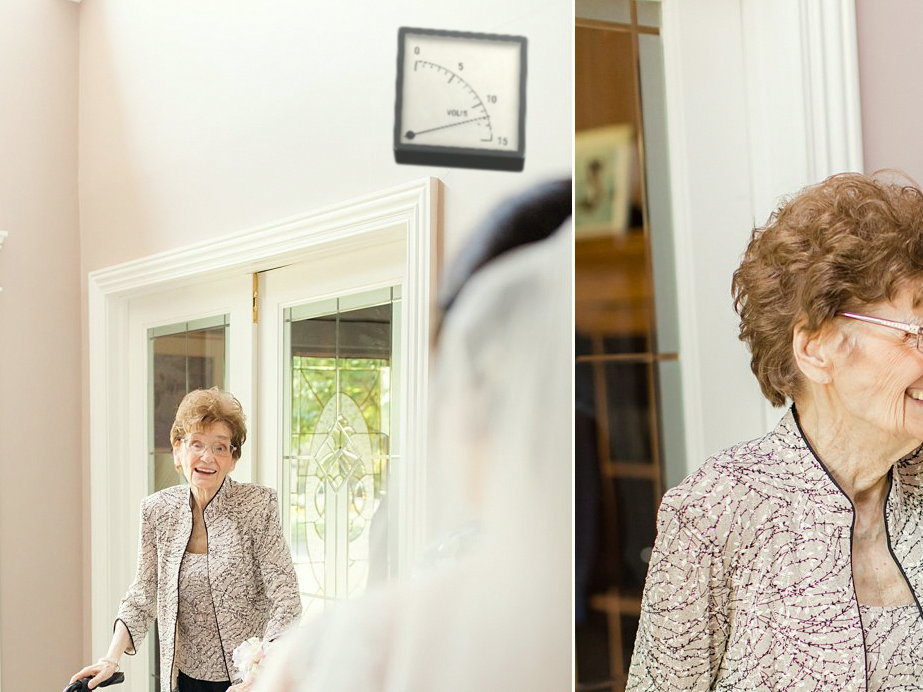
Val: 12
